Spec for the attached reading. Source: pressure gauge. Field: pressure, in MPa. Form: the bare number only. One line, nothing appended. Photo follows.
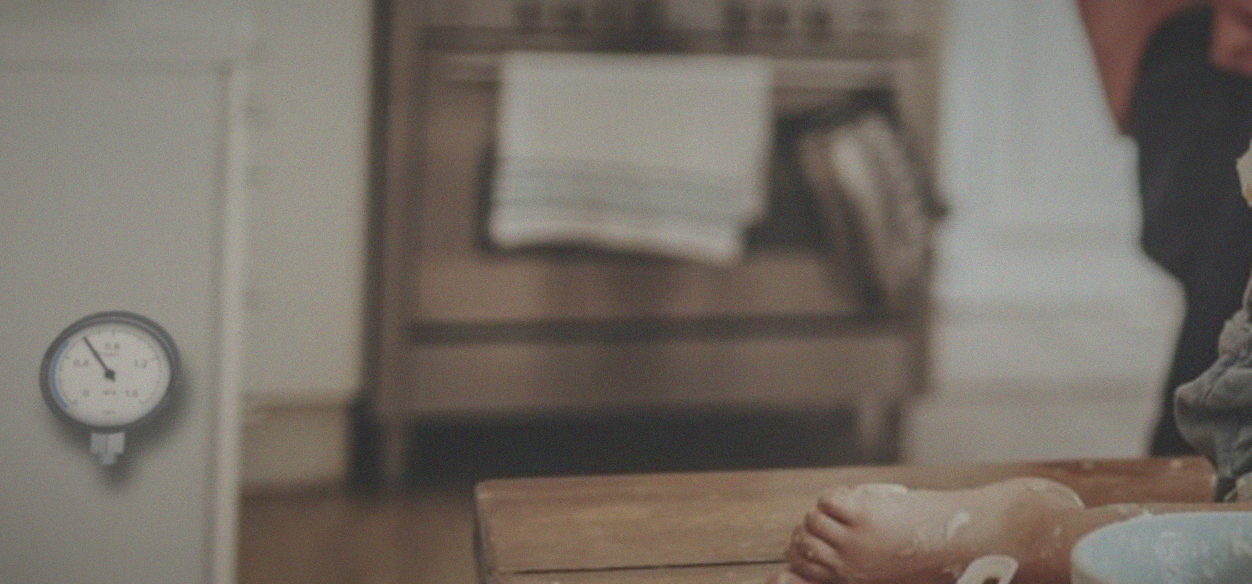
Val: 0.6
